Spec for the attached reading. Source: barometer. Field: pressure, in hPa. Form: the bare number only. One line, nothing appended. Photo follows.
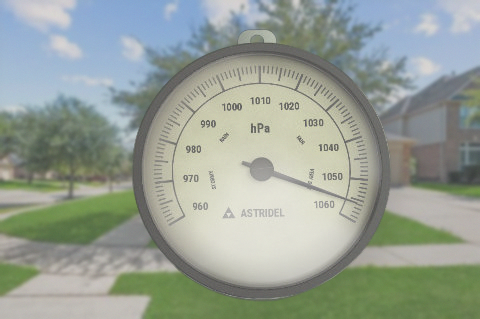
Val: 1056
